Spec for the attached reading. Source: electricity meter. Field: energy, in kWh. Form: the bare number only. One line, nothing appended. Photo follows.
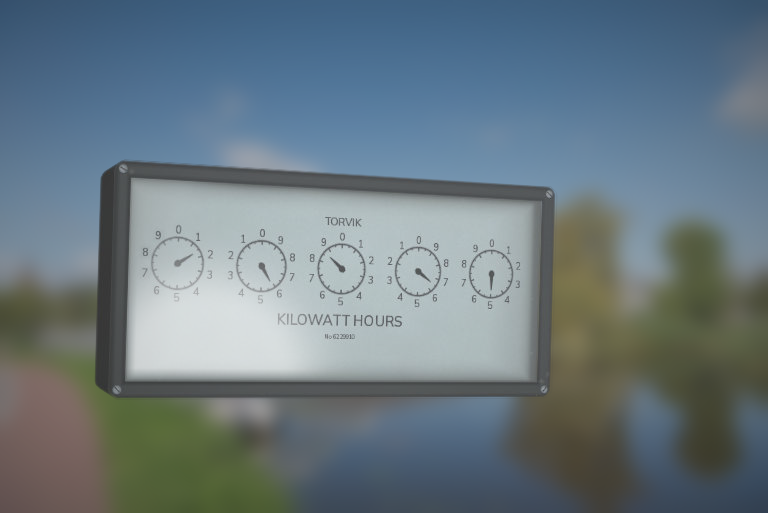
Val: 15865
